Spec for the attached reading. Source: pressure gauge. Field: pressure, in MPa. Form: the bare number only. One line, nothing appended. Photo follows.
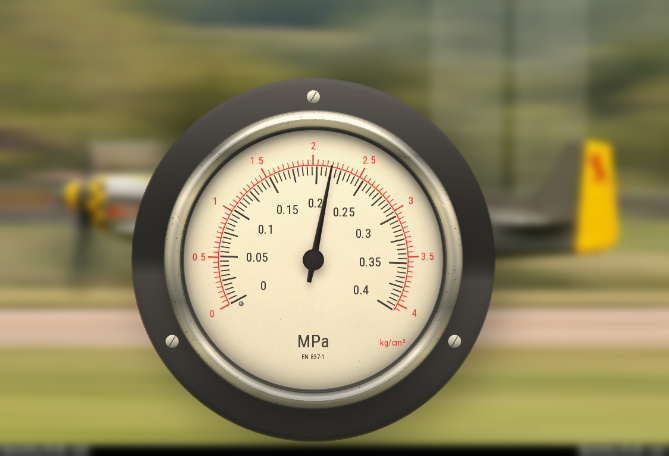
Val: 0.215
